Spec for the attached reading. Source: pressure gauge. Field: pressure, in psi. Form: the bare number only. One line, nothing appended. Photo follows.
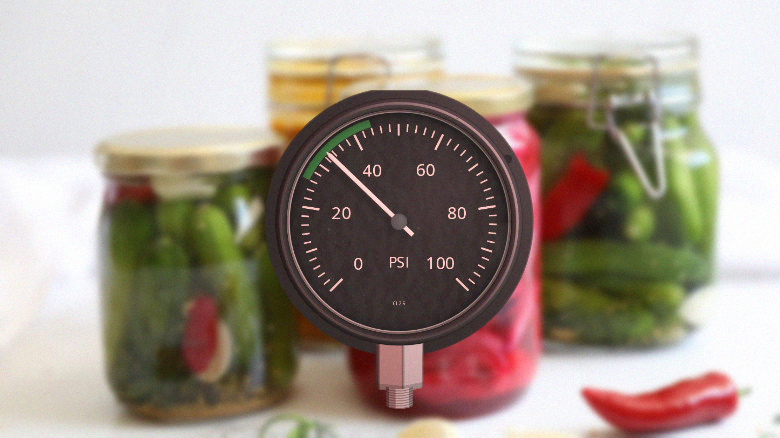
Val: 33
